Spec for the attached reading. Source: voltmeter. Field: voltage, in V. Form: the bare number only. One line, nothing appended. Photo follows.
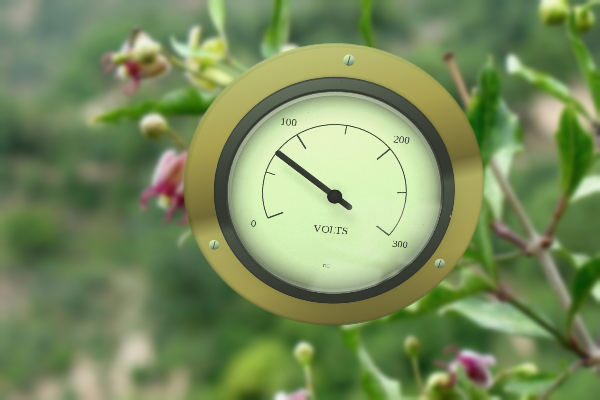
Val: 75
